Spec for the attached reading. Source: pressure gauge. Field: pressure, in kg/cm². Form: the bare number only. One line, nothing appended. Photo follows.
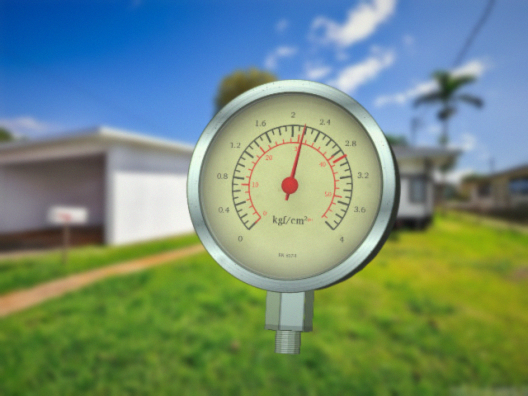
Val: 2.2
